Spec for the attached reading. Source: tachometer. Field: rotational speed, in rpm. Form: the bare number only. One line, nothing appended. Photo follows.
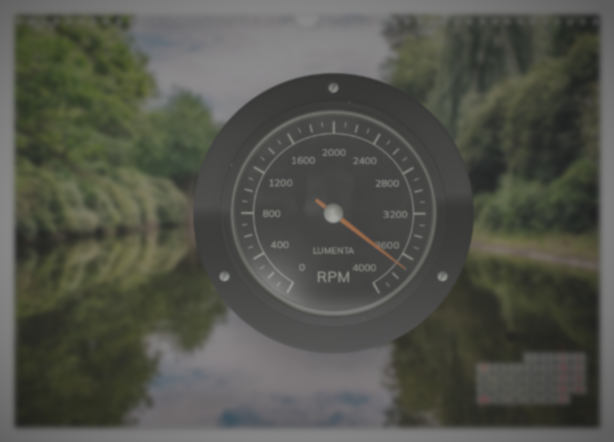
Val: 3700
